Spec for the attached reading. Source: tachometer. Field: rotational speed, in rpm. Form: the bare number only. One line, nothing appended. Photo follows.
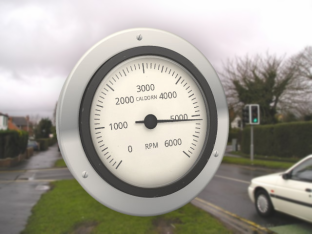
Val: 5100
